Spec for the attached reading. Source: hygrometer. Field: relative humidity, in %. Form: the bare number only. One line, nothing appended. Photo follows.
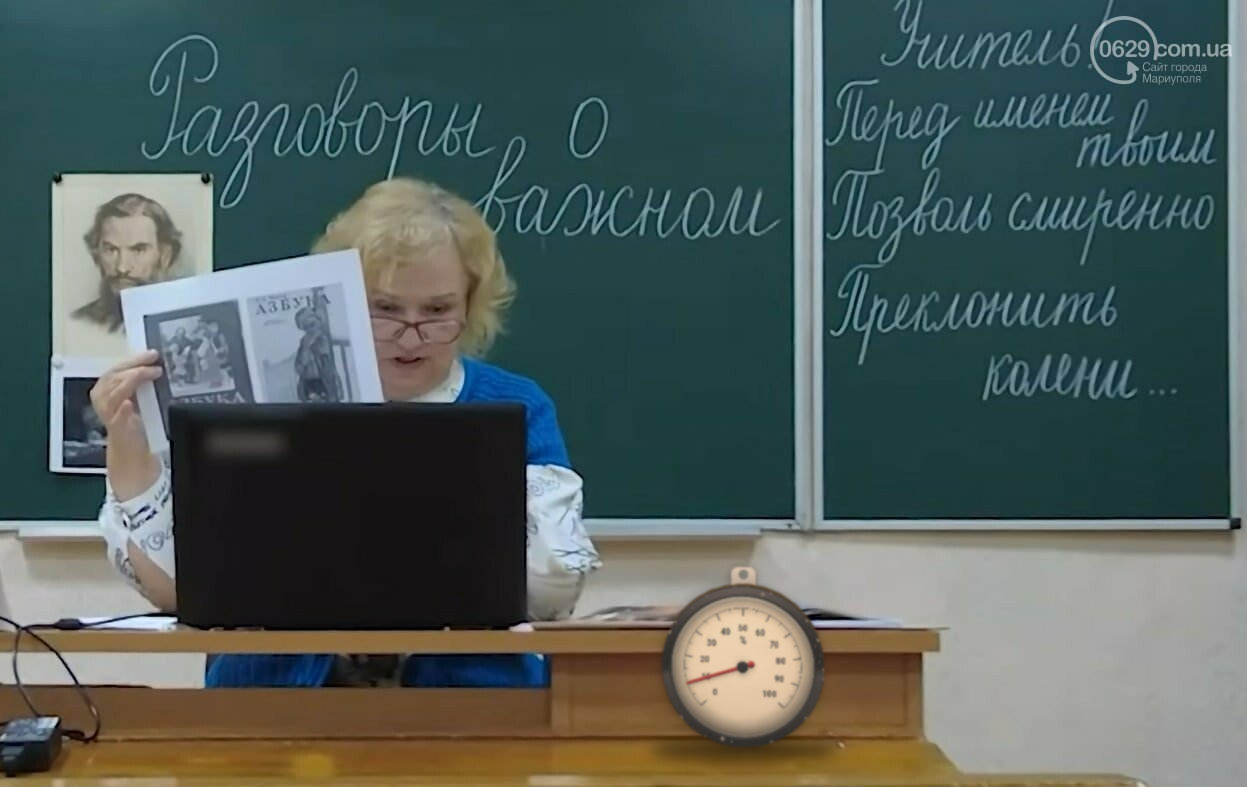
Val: 10
